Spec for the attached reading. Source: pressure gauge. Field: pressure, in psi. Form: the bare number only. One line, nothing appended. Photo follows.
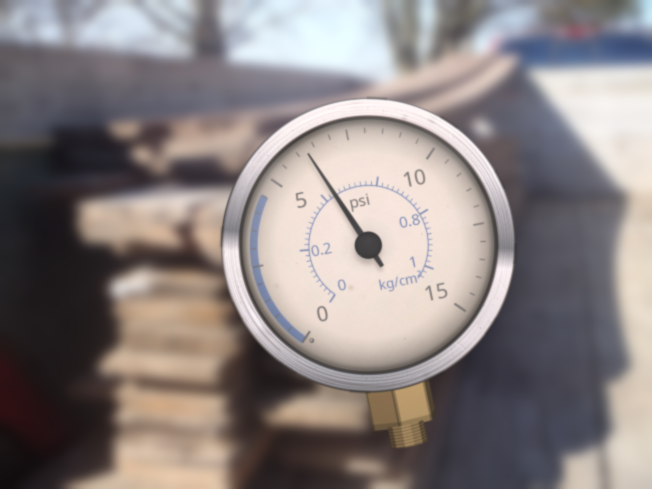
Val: 6.25
